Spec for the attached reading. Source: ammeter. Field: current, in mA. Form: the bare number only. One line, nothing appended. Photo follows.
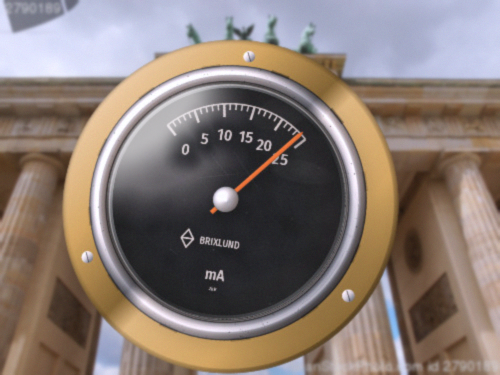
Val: 24
